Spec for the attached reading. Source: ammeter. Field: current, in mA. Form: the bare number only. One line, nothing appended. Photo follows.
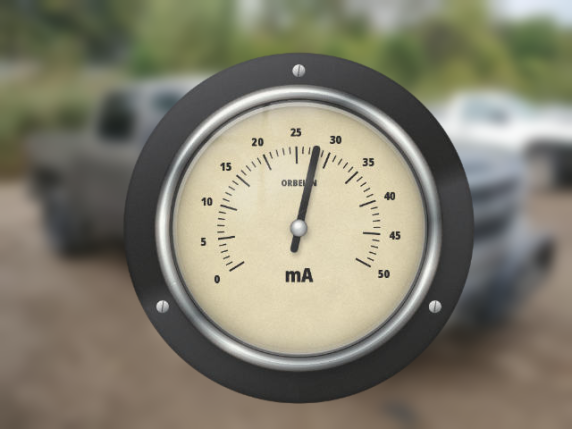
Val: 28
